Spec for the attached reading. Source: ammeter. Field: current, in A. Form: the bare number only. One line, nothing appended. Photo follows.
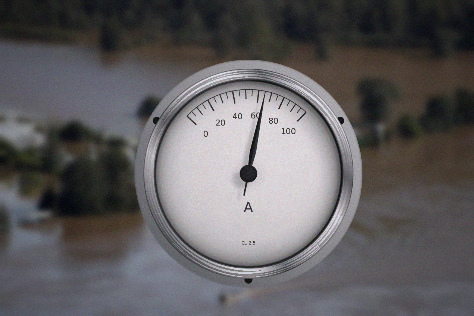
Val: 65
